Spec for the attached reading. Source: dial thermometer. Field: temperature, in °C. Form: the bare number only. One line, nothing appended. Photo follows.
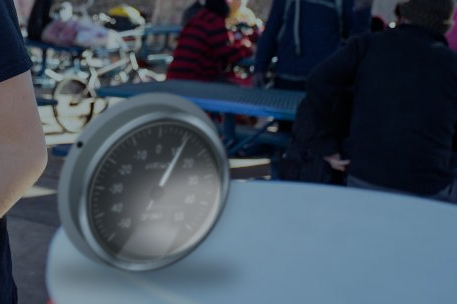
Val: 10
